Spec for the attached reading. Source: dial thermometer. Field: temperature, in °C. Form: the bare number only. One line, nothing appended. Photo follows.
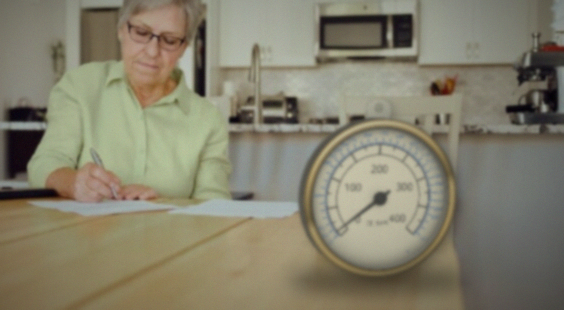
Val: 12.5
